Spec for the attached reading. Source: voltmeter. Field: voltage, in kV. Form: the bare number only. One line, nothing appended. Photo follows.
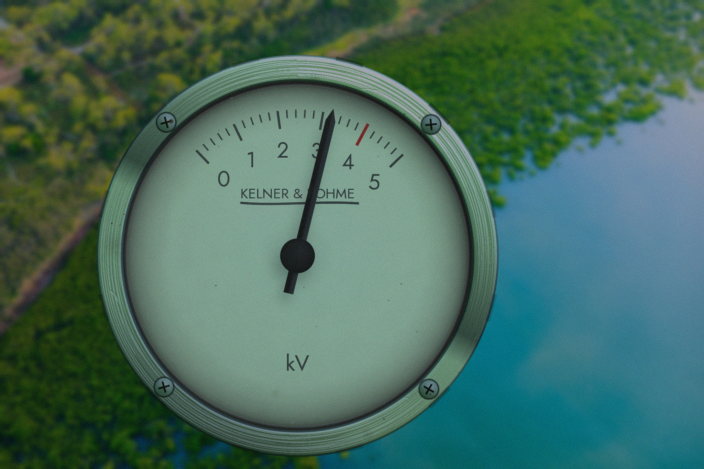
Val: 3.2
